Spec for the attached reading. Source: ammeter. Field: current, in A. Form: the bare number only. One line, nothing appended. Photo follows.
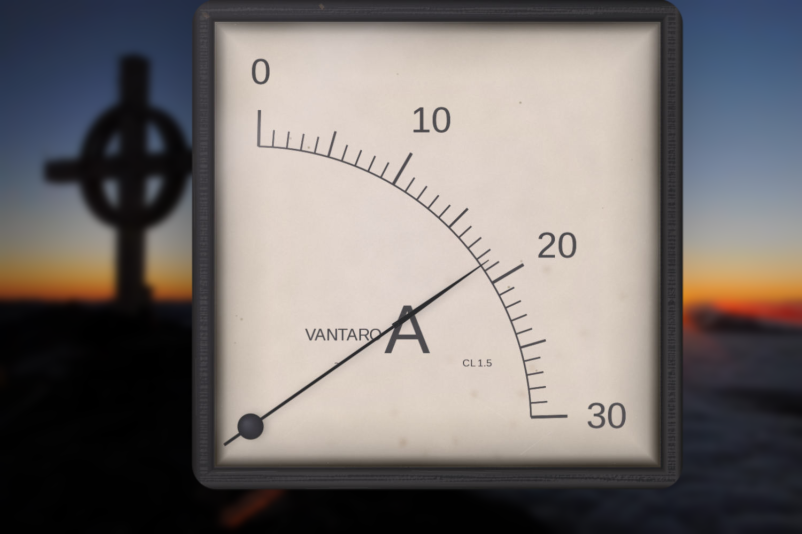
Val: 18.5
